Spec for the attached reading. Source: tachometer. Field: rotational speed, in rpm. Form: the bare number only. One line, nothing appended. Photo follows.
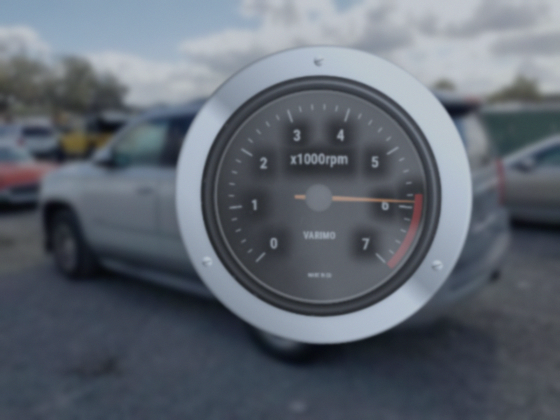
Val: 5900
